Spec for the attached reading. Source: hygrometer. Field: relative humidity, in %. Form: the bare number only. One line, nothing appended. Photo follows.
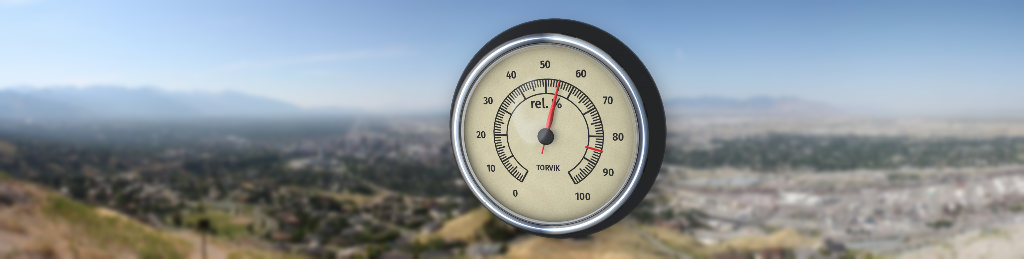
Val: 55
